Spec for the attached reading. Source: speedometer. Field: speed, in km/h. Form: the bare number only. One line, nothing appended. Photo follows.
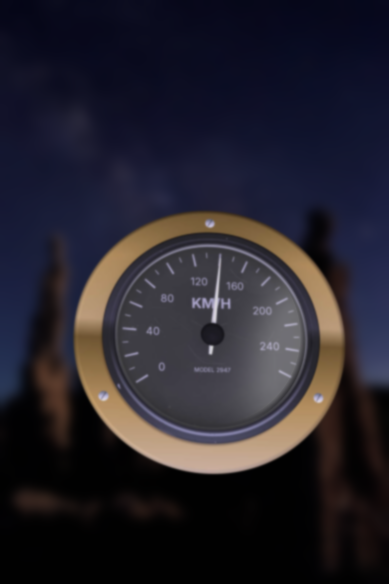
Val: 140
